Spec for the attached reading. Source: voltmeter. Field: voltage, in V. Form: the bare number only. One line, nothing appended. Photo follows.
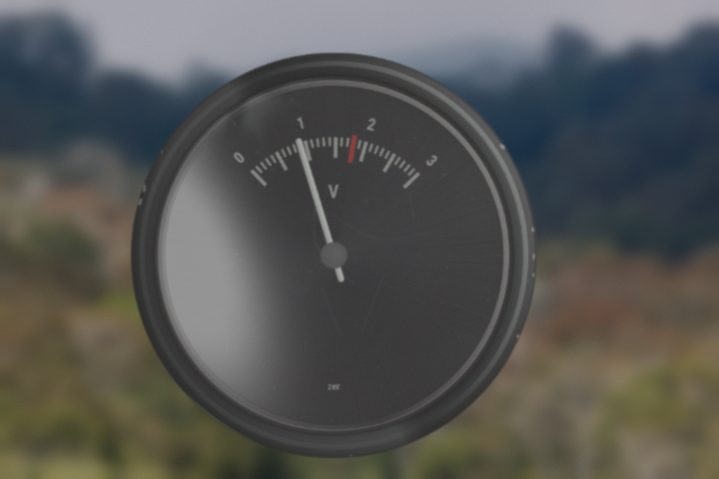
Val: 0.9
